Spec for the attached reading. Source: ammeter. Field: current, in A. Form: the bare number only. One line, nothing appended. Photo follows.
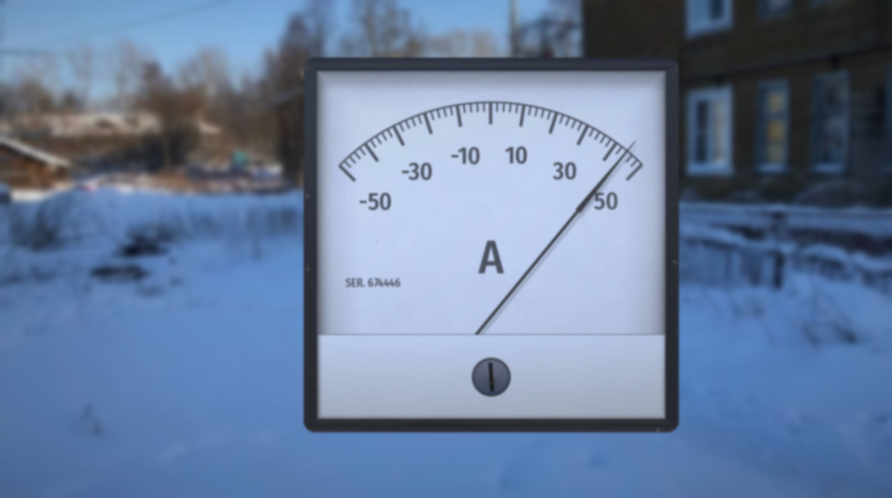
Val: 44
